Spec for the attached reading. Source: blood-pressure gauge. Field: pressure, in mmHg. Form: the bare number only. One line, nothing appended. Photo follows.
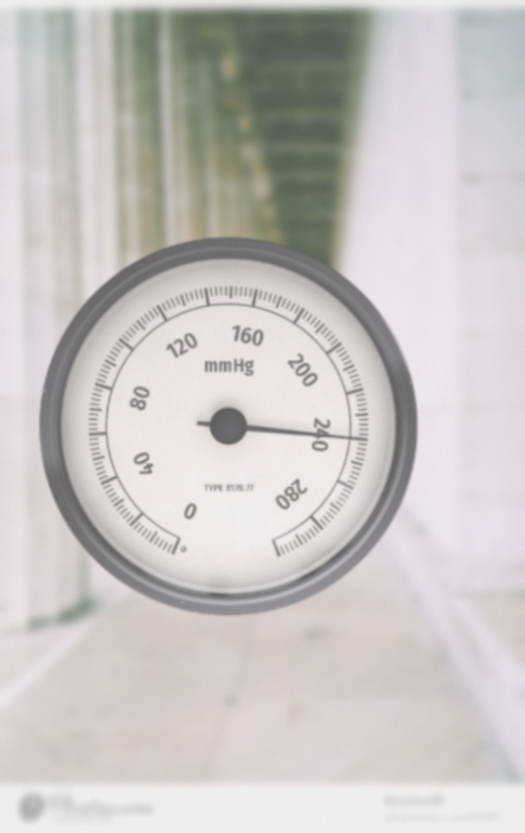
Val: 240
